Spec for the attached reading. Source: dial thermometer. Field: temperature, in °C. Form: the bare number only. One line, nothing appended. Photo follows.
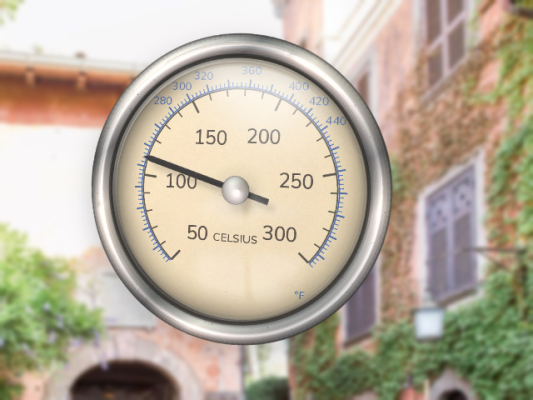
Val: 110
